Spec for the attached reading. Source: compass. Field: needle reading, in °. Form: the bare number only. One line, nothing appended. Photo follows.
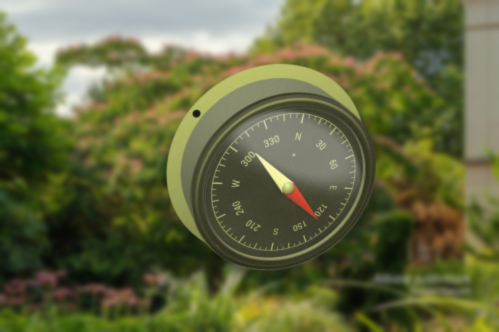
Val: 130
